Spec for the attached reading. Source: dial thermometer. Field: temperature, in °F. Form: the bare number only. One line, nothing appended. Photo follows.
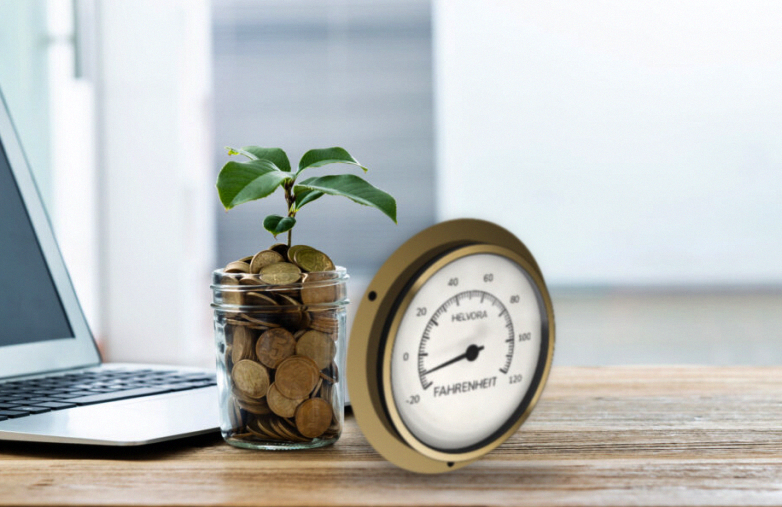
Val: -10
